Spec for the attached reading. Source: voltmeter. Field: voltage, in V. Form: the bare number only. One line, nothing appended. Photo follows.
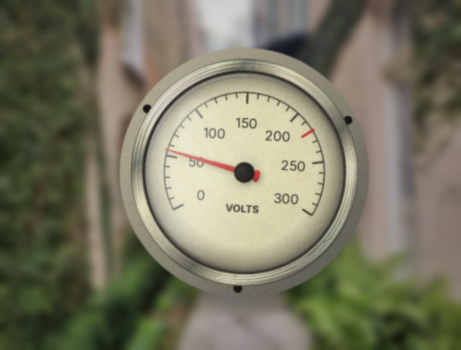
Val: 55
